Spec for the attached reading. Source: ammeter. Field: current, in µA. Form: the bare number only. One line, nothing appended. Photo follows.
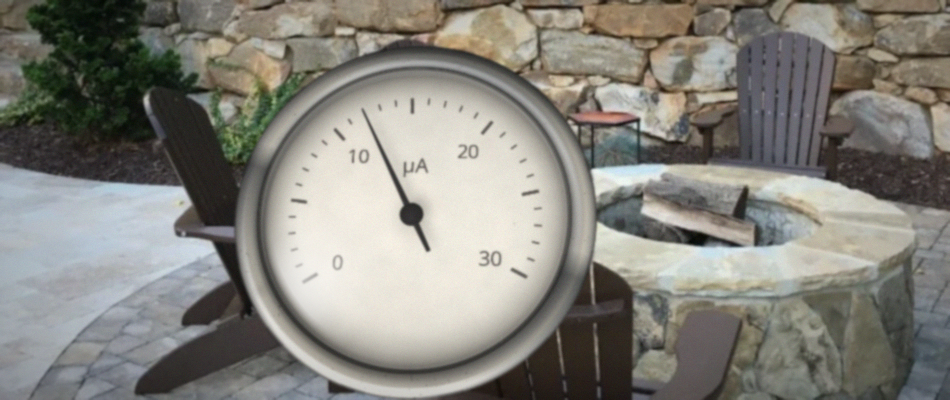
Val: 12
